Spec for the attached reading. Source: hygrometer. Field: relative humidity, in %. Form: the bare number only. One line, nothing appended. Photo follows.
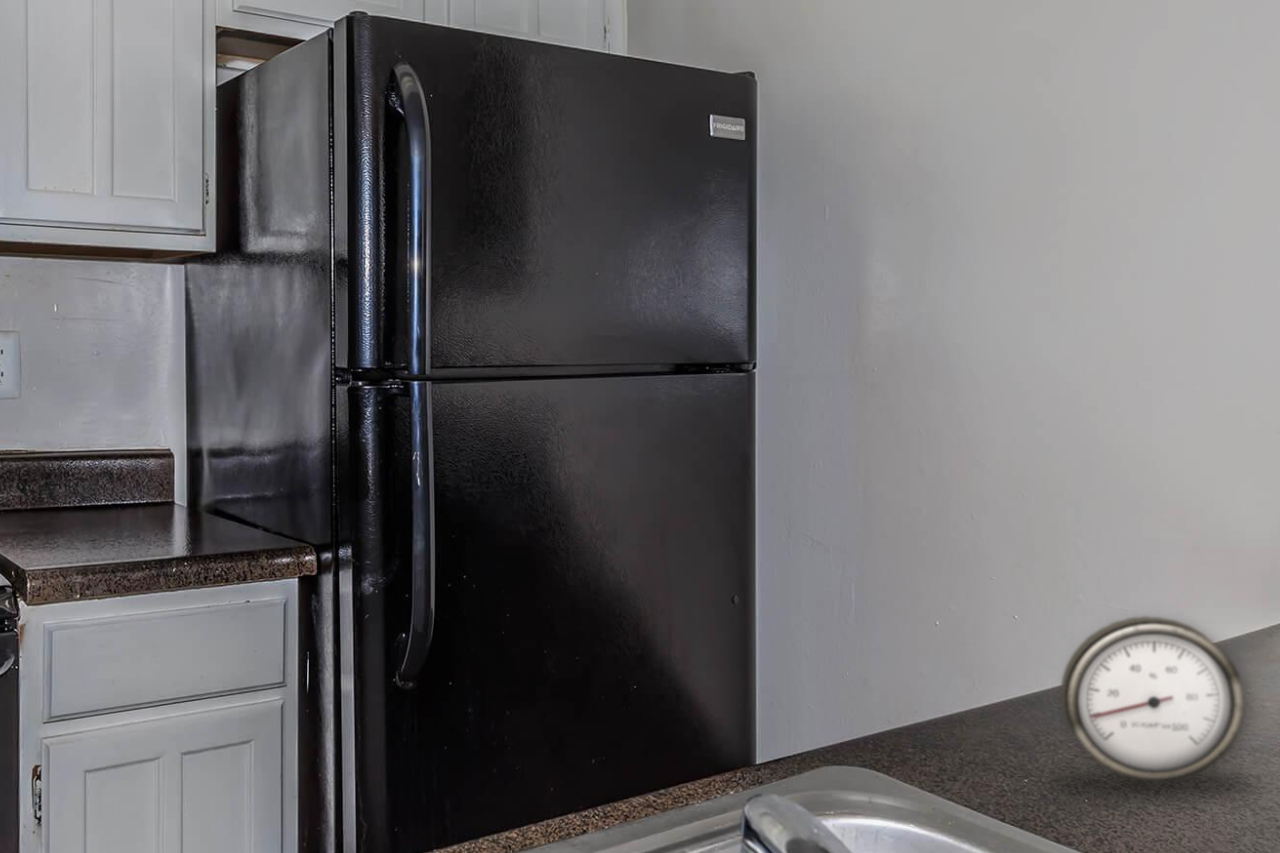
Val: 10
